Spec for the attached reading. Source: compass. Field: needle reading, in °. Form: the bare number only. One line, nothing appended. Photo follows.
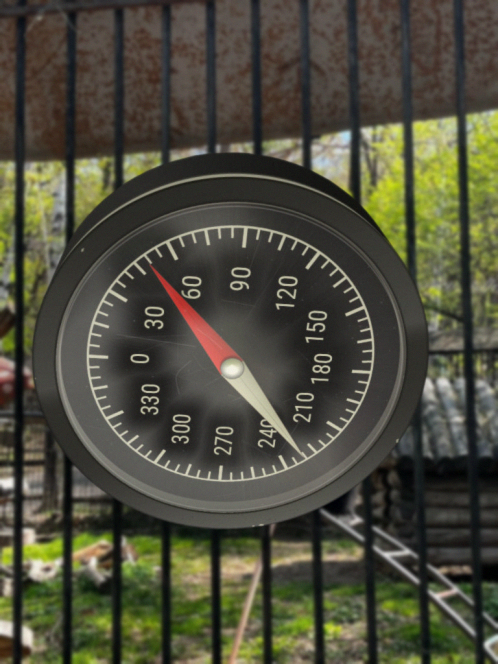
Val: 50
